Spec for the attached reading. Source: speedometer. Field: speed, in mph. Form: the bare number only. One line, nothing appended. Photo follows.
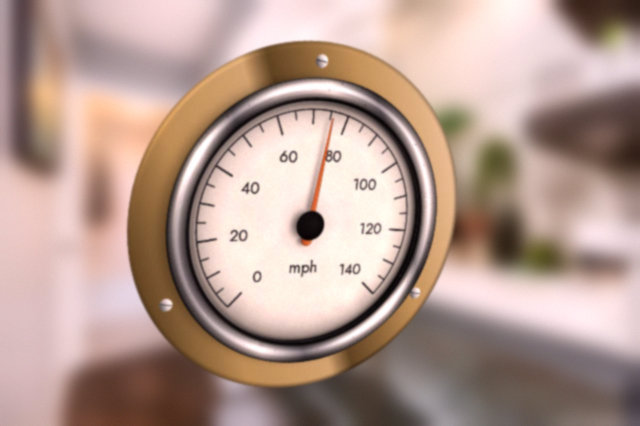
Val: 75
